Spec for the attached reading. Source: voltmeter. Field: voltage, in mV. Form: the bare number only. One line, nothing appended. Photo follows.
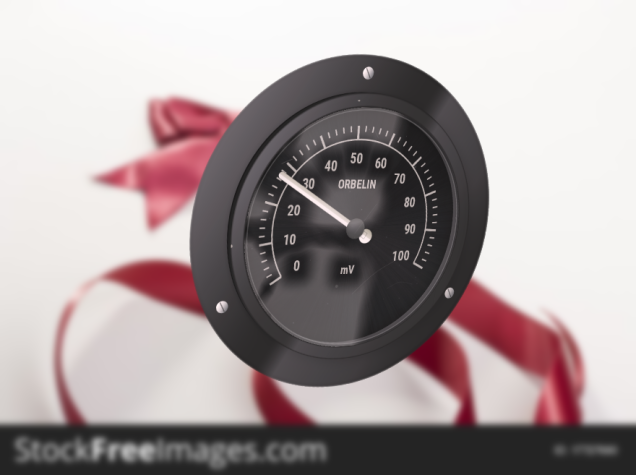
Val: 27
